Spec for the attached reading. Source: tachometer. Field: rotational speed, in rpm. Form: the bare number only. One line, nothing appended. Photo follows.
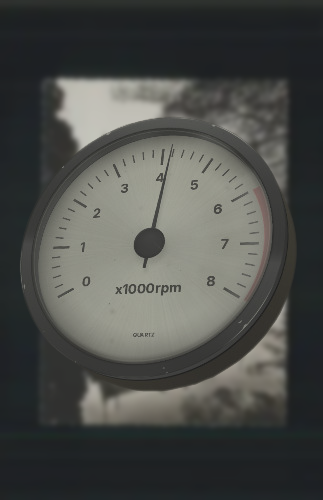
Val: 4200
